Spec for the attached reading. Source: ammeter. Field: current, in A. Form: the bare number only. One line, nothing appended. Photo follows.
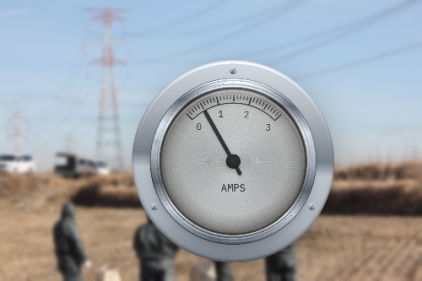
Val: 0.5
